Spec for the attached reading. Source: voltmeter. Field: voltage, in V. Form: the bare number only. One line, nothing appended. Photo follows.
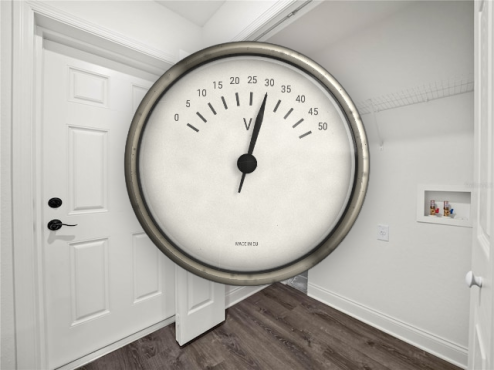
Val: 30
